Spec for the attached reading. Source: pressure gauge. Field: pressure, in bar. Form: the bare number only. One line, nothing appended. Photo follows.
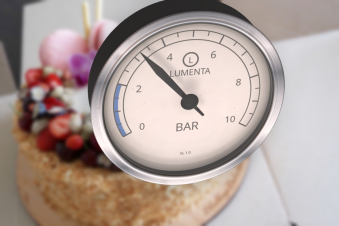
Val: 3.25
